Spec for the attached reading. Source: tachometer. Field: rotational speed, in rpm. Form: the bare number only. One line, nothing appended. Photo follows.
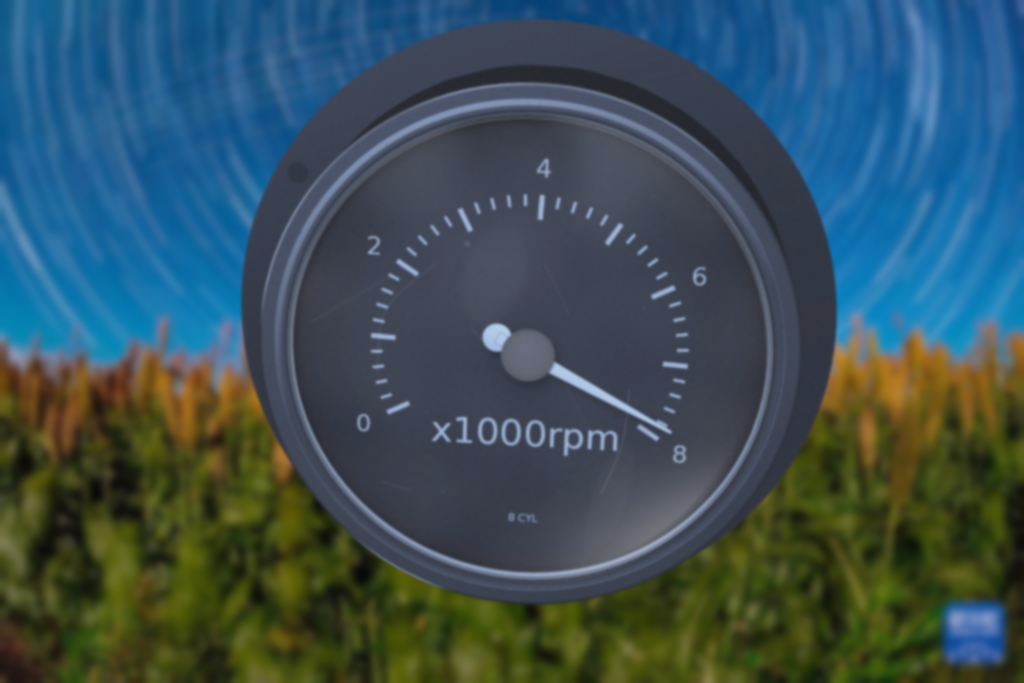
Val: 7800
